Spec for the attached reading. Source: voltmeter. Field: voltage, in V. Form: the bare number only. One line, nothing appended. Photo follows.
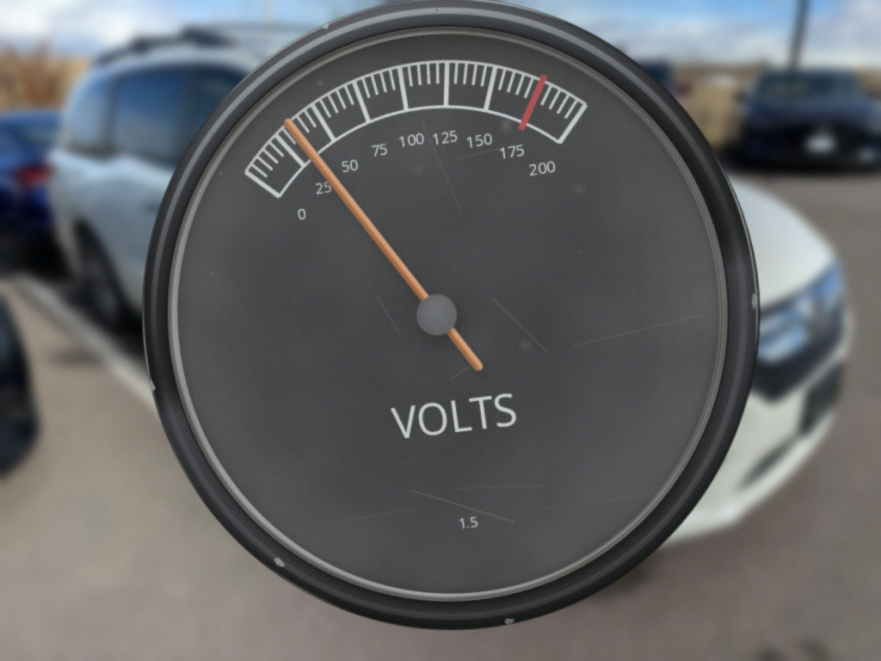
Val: 35
